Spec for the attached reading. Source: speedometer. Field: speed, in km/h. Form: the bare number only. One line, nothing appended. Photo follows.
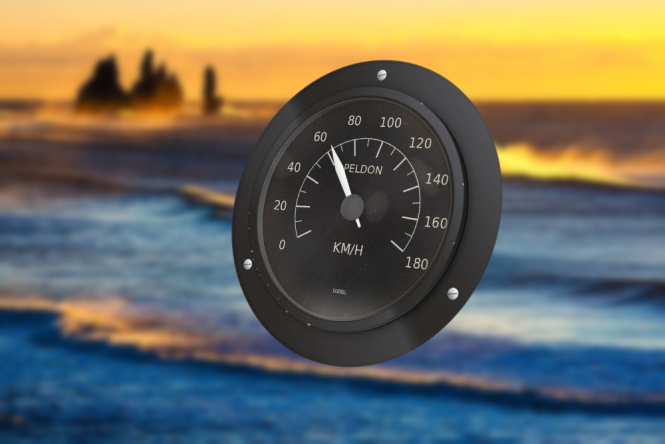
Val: 65
